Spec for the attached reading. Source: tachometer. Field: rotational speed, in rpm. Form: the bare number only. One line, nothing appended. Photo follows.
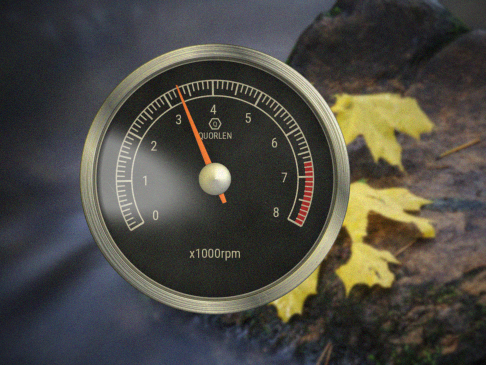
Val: 3300
